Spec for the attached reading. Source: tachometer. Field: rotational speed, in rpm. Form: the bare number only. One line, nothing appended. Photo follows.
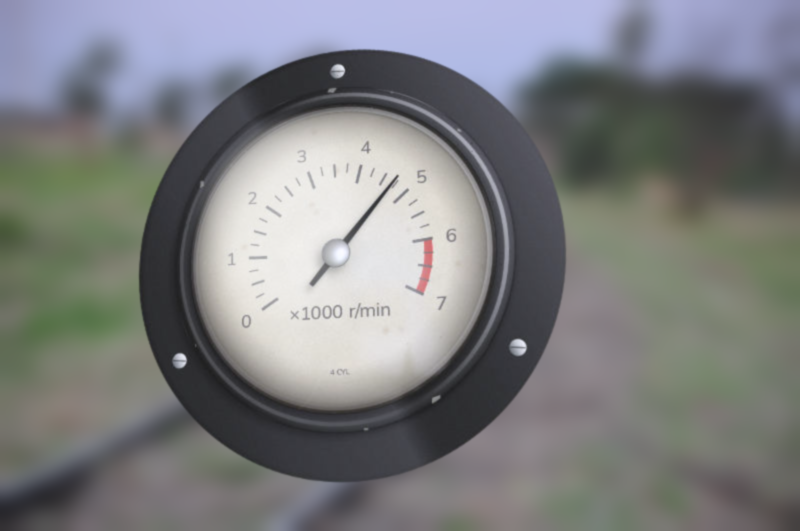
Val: 4750
